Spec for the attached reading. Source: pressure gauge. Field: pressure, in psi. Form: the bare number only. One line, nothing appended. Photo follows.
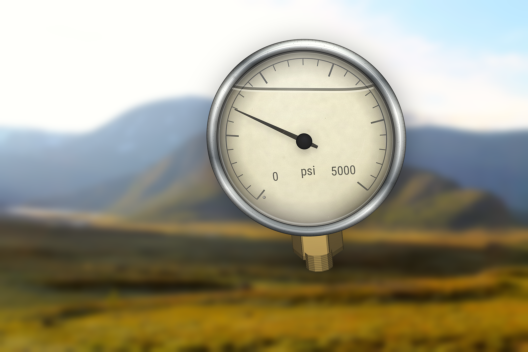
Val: 1400
